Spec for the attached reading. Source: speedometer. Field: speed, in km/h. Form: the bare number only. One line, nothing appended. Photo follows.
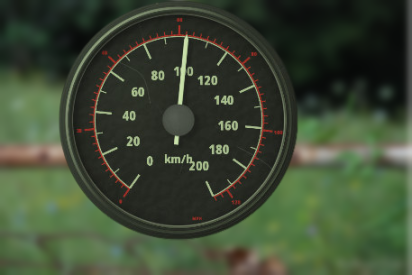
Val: 100
